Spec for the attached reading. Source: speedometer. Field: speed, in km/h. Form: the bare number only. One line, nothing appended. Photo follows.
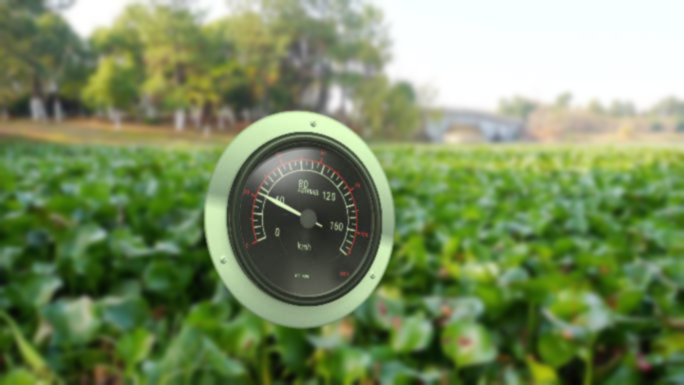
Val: 35
